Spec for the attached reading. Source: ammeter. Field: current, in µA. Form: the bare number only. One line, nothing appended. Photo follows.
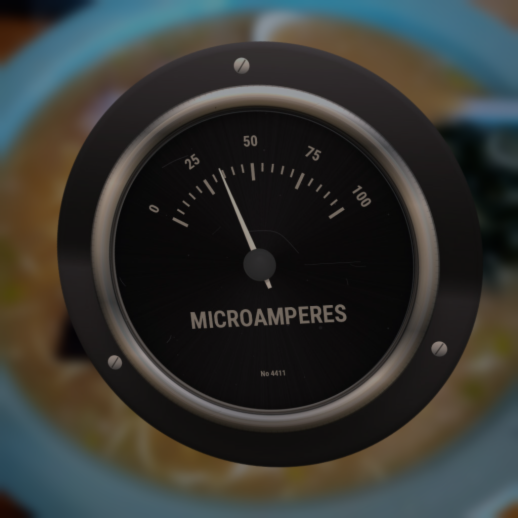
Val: 35
